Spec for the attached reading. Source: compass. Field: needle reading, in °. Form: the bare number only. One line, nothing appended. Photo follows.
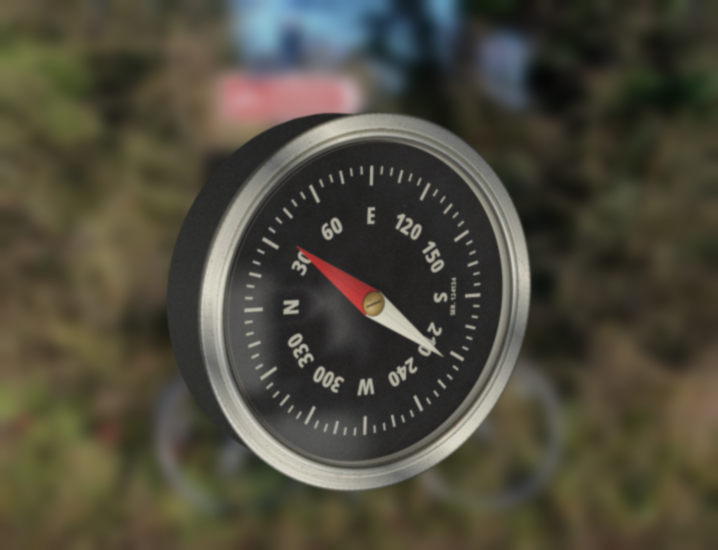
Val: 35
